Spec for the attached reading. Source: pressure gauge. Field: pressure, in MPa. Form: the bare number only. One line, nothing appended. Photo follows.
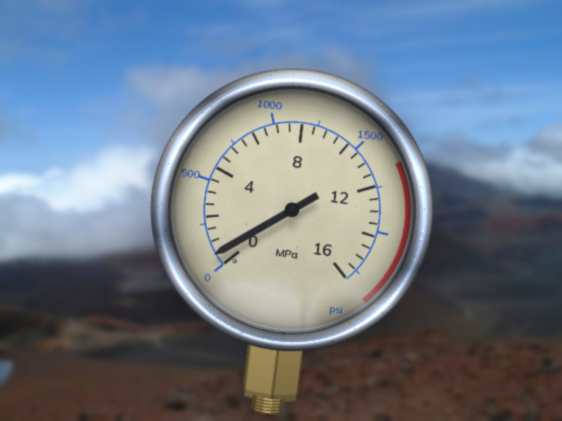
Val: 0.5
